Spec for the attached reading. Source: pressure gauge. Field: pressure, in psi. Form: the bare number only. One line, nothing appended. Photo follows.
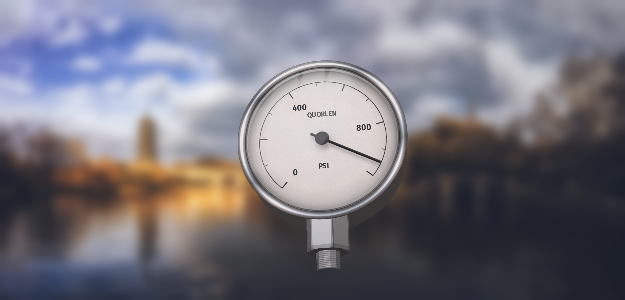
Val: 950
